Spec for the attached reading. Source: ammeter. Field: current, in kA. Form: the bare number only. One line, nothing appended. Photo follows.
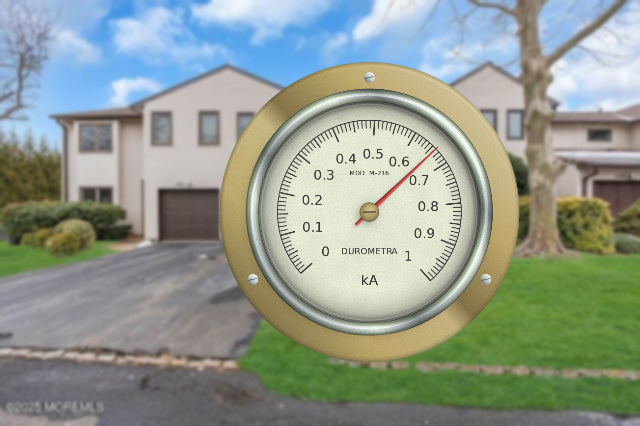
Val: 0.66
